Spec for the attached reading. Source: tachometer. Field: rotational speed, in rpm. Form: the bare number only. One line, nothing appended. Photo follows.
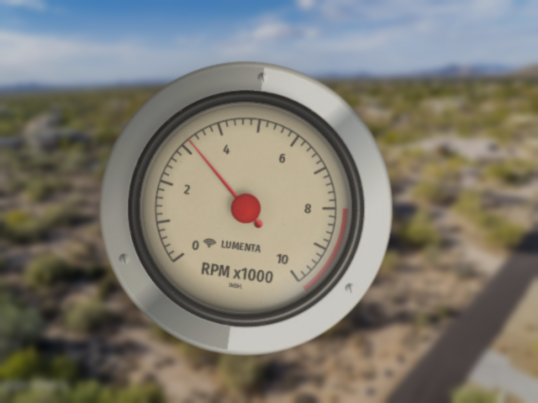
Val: 3200
